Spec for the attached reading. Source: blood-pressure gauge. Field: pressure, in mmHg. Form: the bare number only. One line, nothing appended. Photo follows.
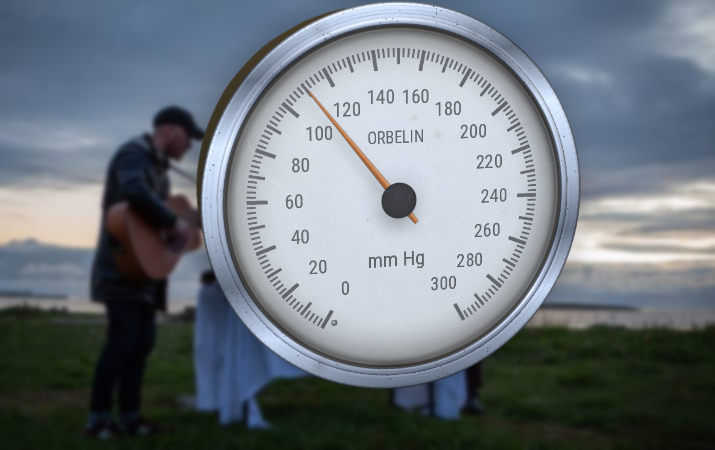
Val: 110
